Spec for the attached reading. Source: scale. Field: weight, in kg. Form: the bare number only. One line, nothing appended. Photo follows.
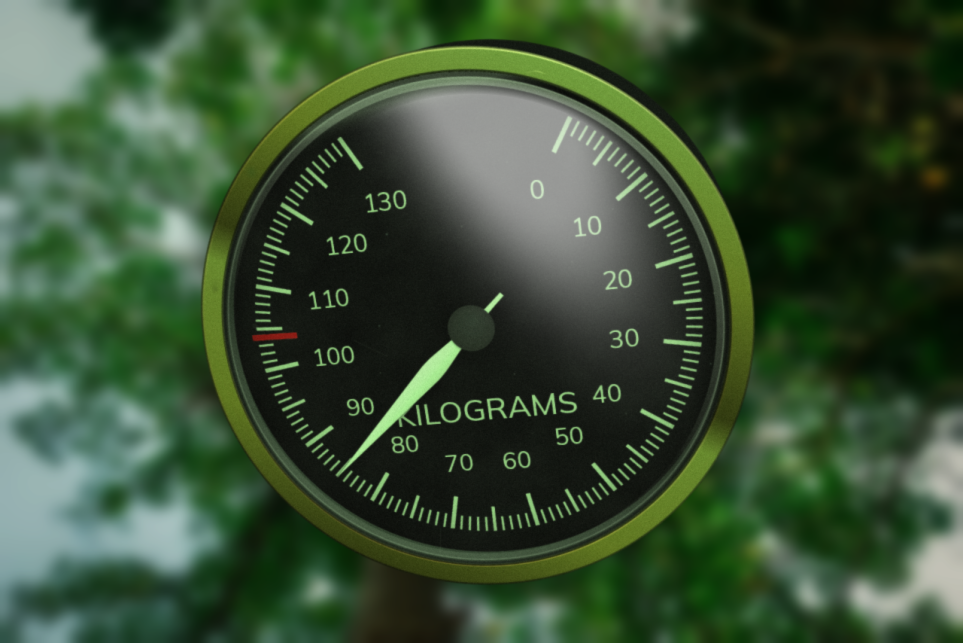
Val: 85
